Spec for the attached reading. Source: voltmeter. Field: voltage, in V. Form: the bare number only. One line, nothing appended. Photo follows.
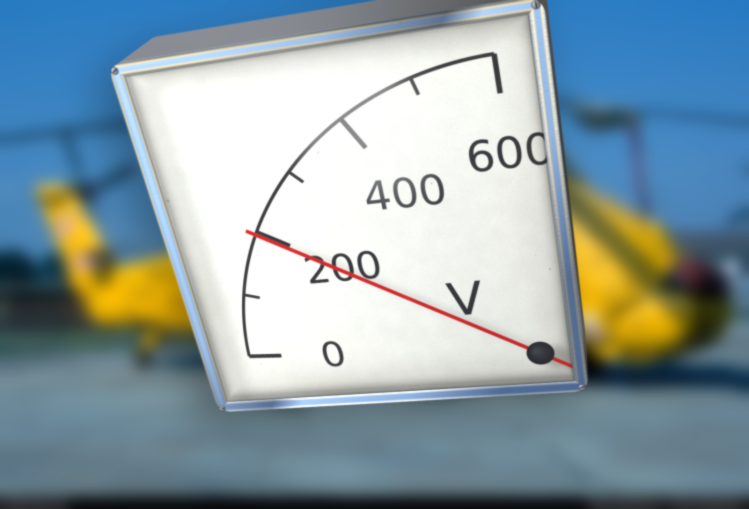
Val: 200
